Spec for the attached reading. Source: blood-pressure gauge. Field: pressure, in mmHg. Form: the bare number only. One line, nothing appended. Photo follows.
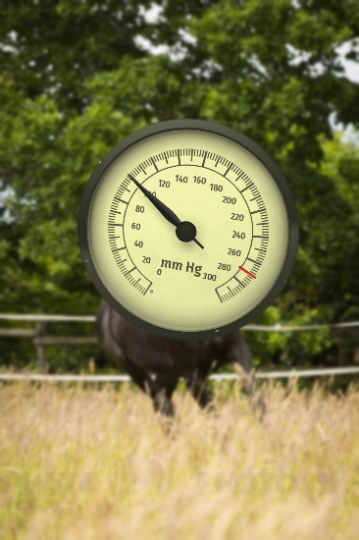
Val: 100
